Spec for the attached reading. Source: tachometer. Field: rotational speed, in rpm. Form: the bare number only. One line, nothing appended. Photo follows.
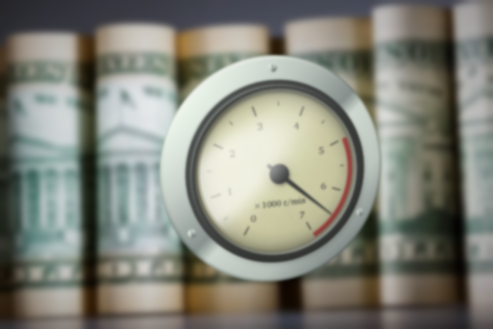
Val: 6500
